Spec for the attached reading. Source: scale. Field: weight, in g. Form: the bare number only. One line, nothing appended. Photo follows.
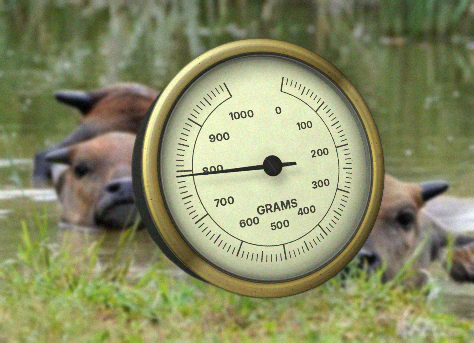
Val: 790
